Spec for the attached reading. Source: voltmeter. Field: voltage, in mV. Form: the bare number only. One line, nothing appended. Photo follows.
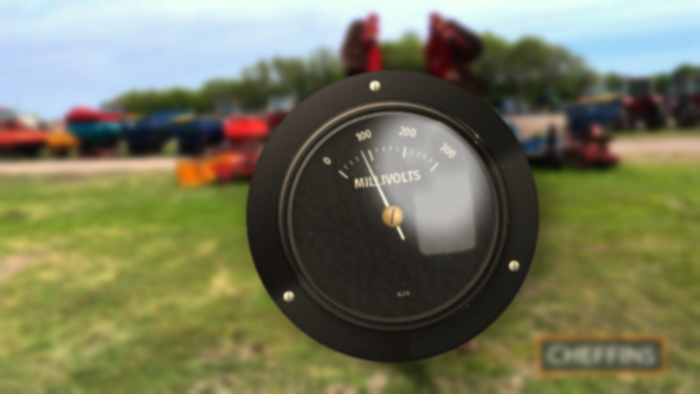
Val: 80
